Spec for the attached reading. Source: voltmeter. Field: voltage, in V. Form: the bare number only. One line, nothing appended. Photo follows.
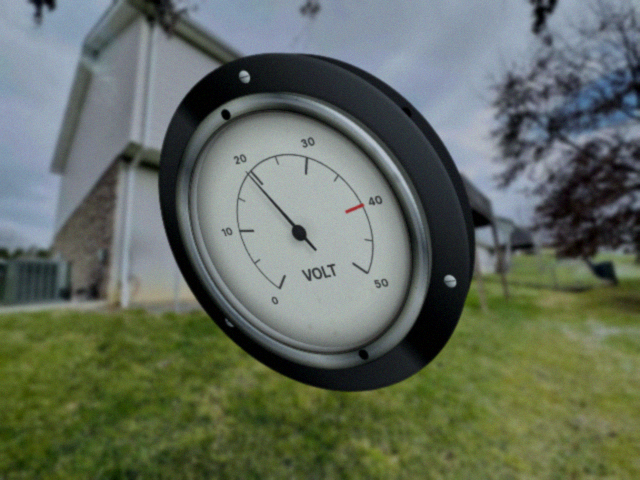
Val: 20
